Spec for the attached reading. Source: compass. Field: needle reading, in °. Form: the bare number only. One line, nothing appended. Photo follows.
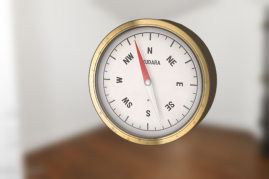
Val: 340
